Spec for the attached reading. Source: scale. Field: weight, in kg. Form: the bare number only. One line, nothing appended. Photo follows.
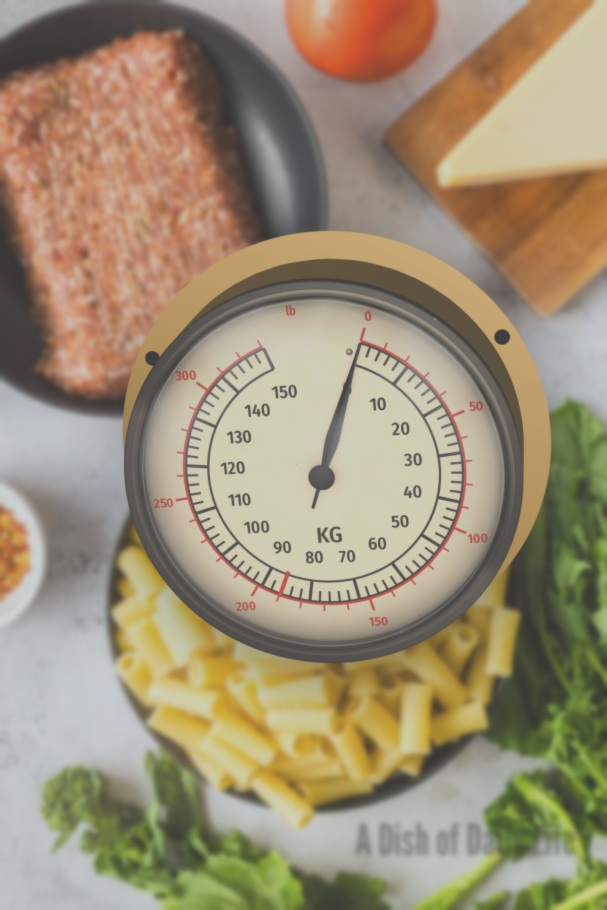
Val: 0
